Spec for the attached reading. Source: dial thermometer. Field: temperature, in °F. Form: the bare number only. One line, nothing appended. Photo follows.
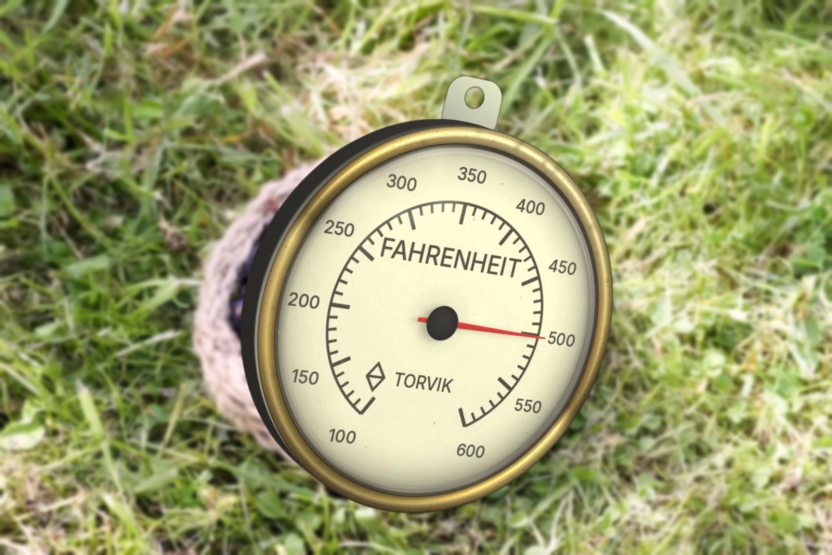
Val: 500
